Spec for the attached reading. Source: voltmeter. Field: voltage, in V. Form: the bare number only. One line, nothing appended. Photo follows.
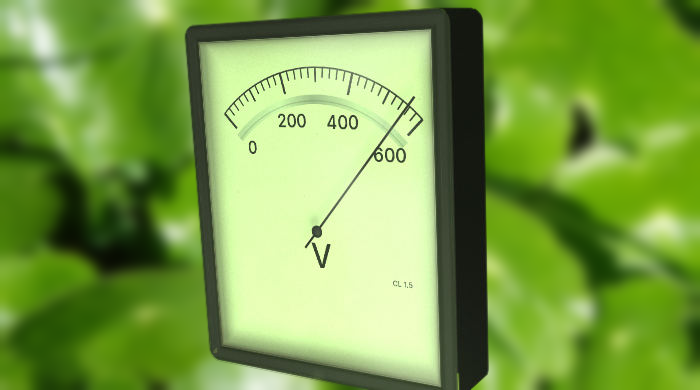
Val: 560
